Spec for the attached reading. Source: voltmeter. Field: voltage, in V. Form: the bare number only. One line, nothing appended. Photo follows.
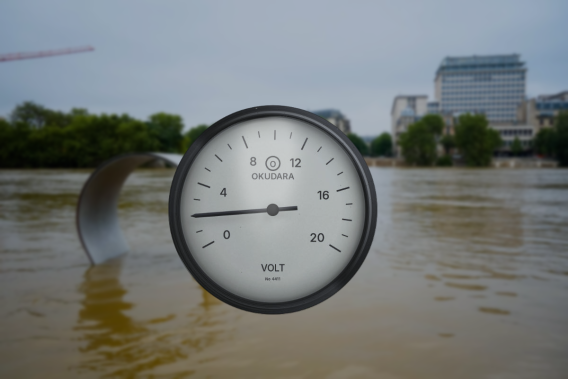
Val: 2
